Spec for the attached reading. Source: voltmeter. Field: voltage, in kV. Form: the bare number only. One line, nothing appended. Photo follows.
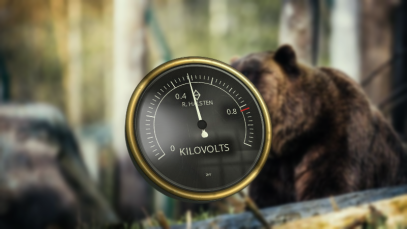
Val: 0.48
